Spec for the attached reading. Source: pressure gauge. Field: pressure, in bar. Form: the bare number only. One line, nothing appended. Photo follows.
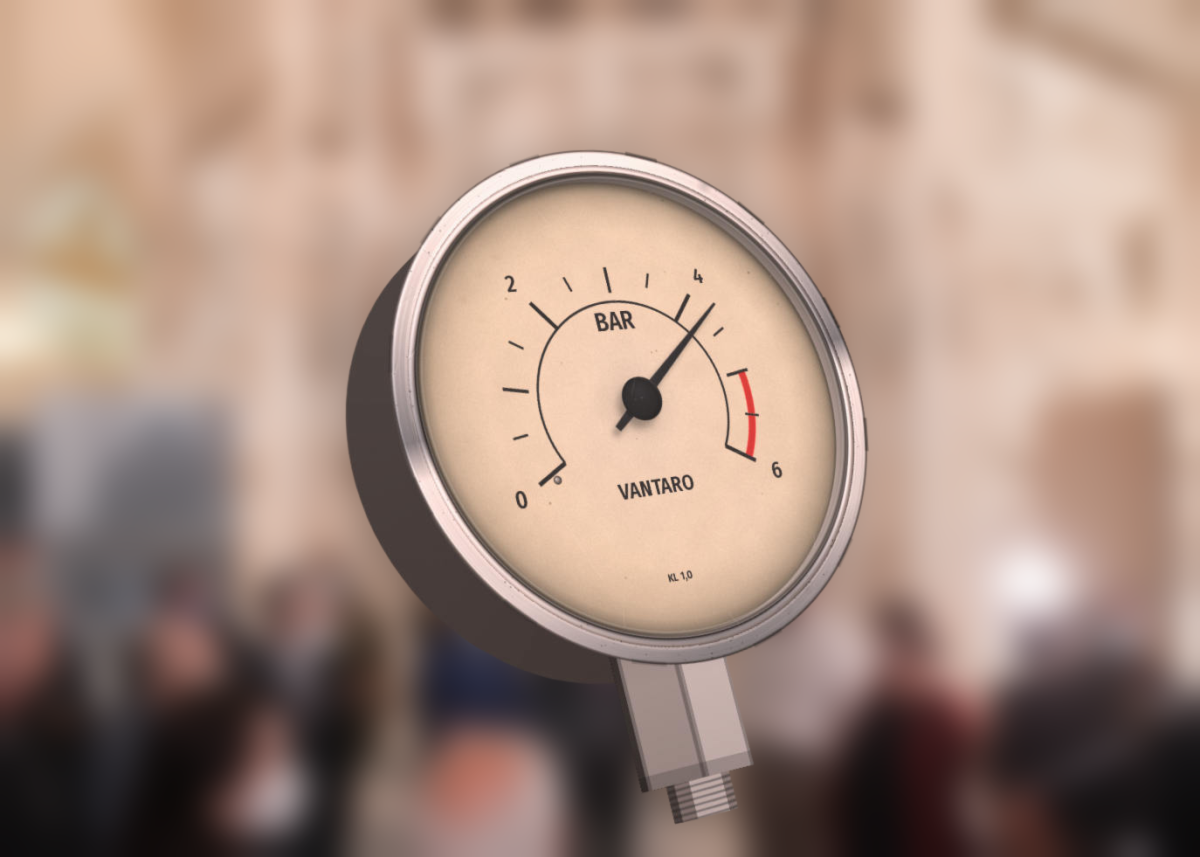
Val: 4.25
